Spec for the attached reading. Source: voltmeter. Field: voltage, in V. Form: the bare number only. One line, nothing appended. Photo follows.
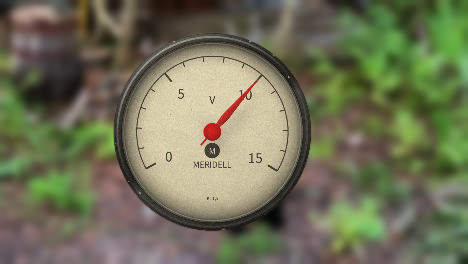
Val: 10
